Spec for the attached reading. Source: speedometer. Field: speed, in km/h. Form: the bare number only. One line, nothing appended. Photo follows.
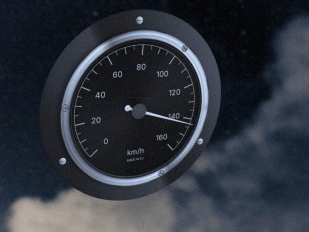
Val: 142.5
